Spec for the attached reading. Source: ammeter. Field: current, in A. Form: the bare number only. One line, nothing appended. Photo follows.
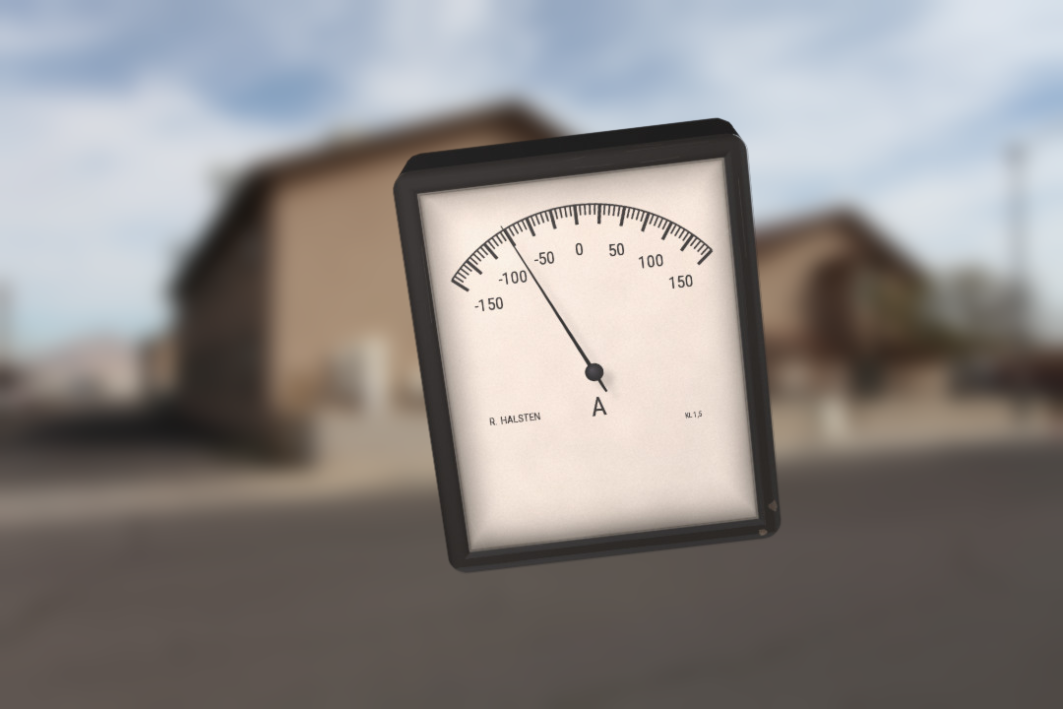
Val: -75
